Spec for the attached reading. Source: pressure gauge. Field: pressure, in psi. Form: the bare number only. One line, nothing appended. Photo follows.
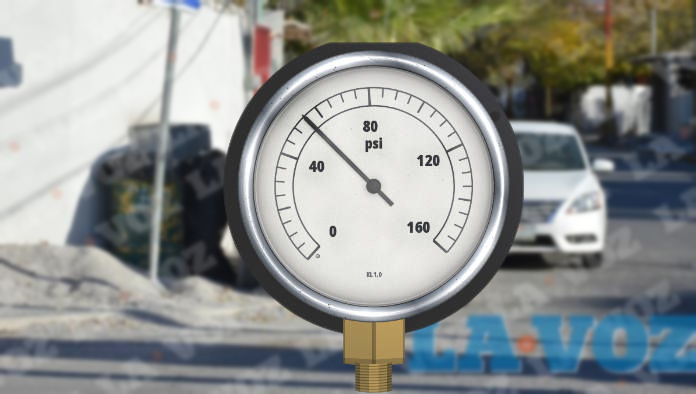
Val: 55
